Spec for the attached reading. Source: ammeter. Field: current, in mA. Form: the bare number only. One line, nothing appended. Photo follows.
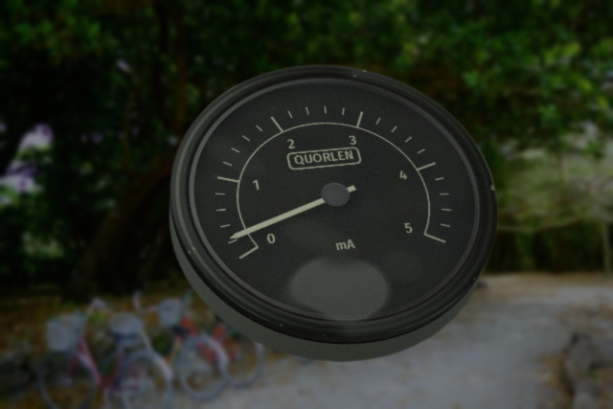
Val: 0.2
